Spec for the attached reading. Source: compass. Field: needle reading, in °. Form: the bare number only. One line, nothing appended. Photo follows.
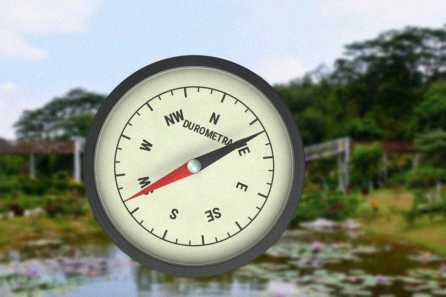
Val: 220
